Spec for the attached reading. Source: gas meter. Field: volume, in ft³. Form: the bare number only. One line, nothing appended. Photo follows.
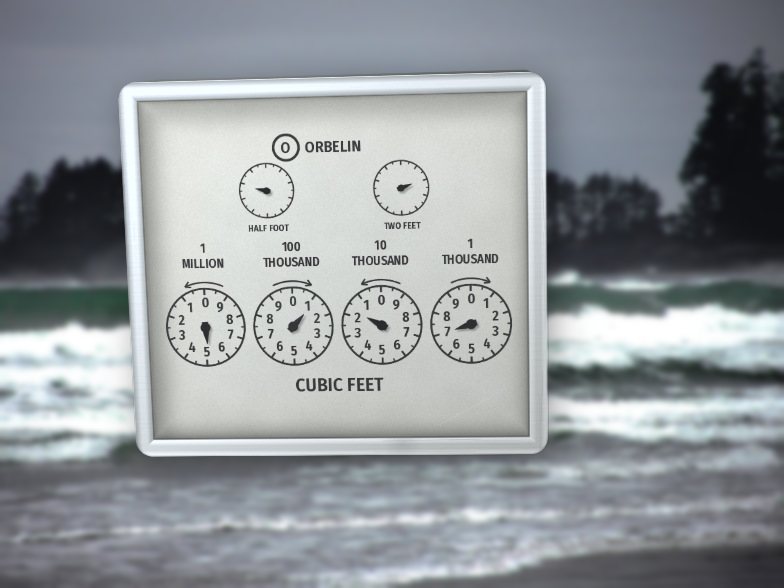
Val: 511700
